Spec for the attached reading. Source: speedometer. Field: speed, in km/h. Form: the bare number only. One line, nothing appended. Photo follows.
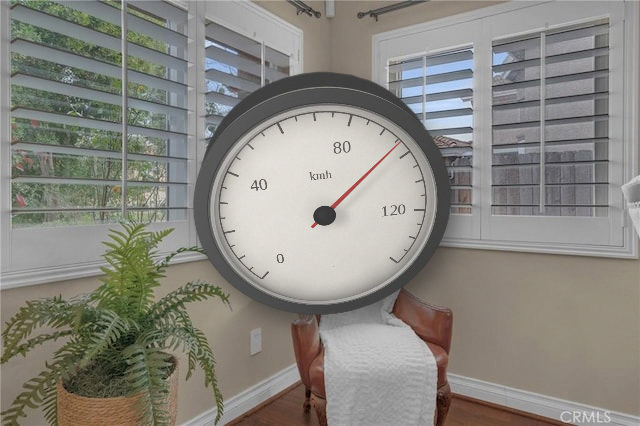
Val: 95
